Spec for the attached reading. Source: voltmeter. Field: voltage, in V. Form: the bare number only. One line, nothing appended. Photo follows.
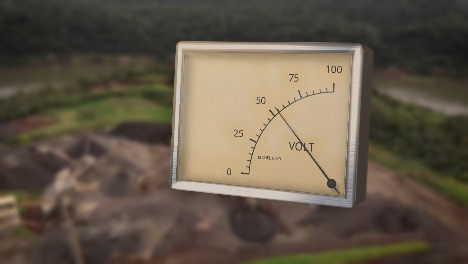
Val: 55
